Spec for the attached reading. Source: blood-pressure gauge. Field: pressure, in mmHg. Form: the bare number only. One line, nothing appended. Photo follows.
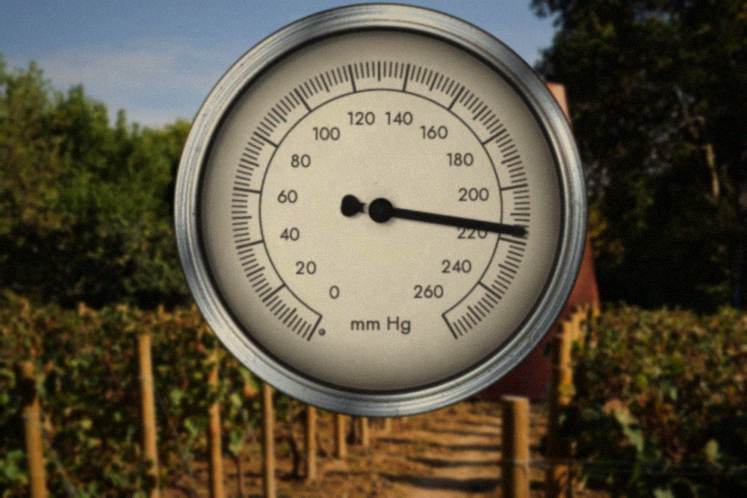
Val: 216
